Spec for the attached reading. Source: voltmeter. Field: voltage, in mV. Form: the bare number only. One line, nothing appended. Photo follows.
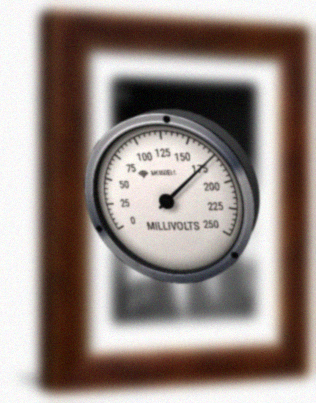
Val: 175
